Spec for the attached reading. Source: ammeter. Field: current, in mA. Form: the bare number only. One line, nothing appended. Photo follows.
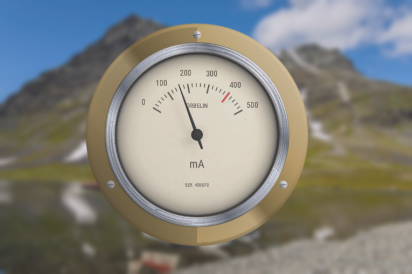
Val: 160
